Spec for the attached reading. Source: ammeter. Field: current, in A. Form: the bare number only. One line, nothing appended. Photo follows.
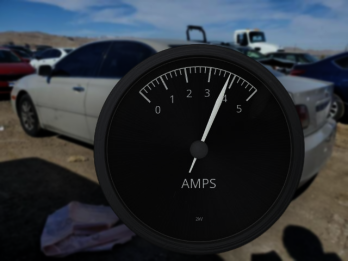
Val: 3.8
